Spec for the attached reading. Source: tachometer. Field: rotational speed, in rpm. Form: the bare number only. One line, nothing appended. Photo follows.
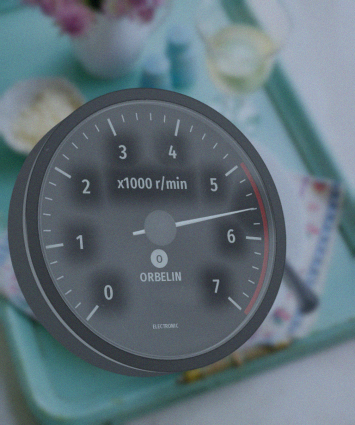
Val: 5600
